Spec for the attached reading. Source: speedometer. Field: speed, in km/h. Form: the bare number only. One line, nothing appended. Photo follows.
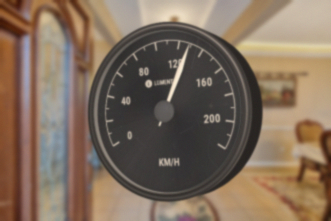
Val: 130
